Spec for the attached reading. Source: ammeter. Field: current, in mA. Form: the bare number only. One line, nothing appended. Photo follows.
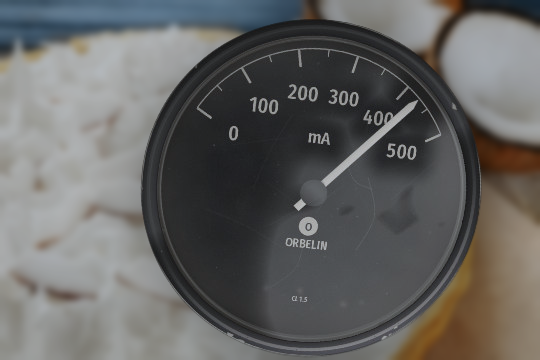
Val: 425
